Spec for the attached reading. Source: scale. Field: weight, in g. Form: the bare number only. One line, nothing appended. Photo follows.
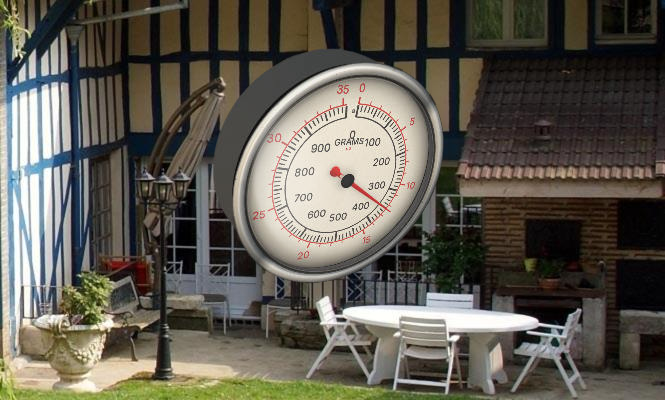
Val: 350
